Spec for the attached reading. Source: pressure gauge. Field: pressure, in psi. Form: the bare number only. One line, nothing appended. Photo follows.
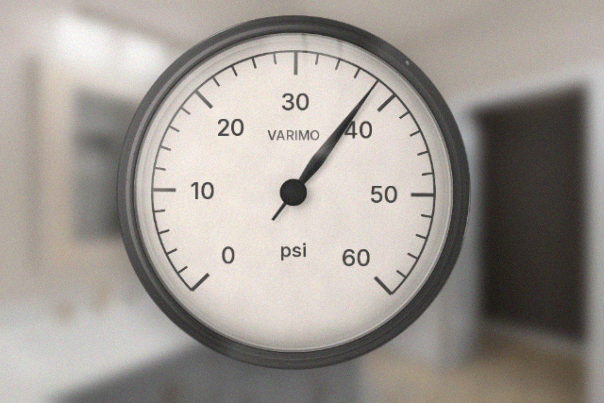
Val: 38
